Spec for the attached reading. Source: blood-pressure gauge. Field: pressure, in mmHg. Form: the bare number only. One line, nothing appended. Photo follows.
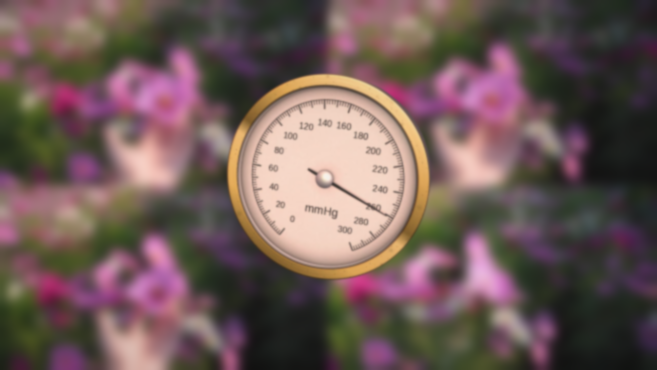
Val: 260
